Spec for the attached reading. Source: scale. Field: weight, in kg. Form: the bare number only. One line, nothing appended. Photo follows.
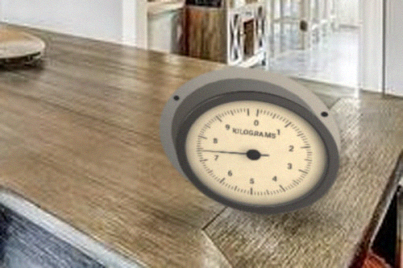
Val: 7.5
